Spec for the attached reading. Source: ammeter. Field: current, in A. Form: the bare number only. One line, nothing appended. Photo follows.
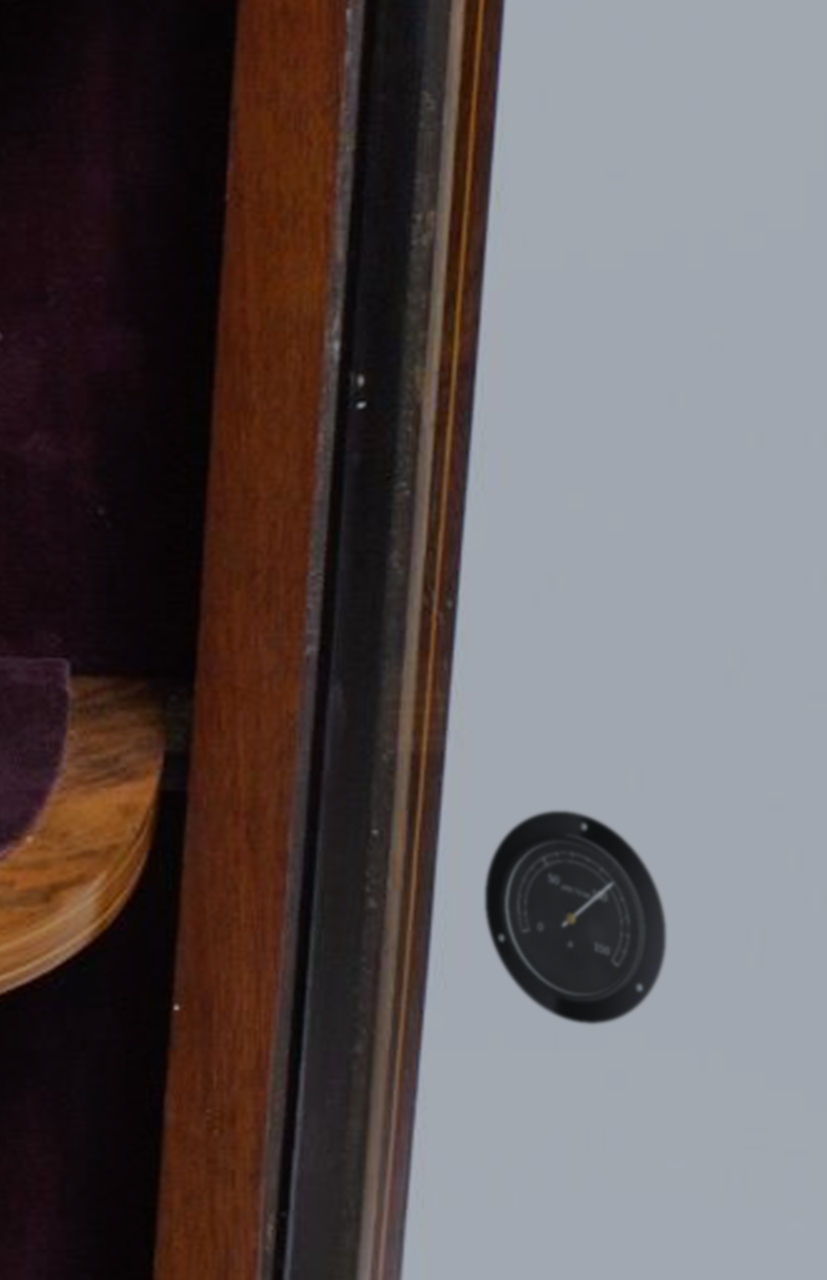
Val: 100
